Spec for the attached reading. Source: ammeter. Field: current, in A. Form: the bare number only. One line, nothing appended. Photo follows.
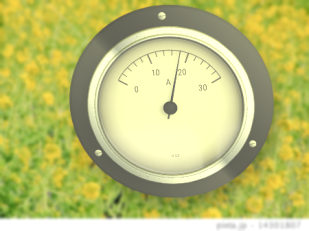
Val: 18
